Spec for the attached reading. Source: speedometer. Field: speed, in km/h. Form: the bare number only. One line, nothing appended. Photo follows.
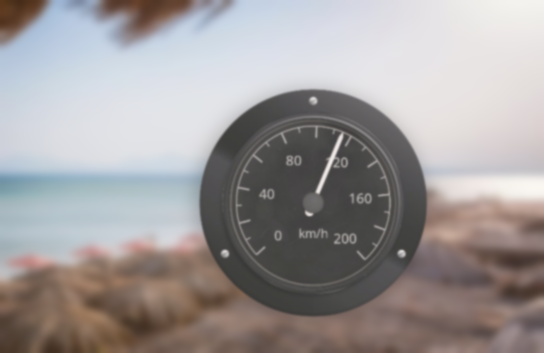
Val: 115
